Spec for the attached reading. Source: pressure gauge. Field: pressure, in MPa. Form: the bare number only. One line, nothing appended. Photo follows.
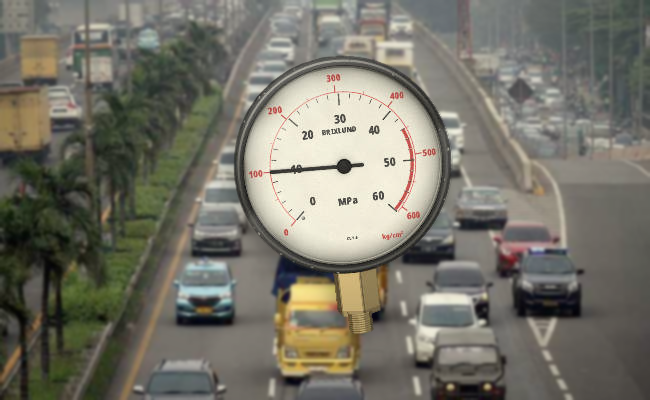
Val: 10
